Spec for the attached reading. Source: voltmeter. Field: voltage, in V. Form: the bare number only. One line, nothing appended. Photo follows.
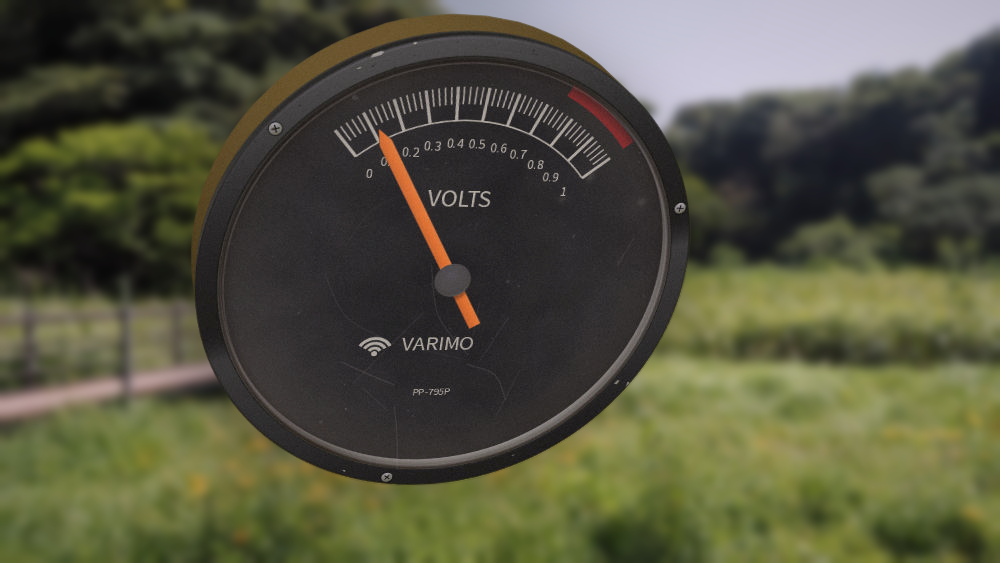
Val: 0.12
